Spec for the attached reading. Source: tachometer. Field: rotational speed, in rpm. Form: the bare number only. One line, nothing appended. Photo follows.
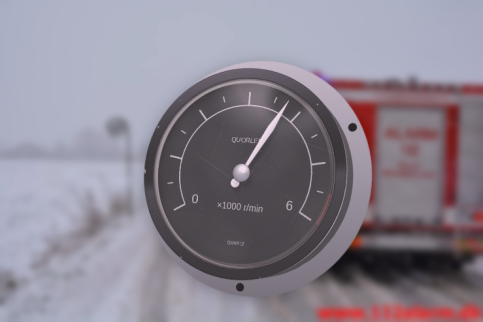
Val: 3750
